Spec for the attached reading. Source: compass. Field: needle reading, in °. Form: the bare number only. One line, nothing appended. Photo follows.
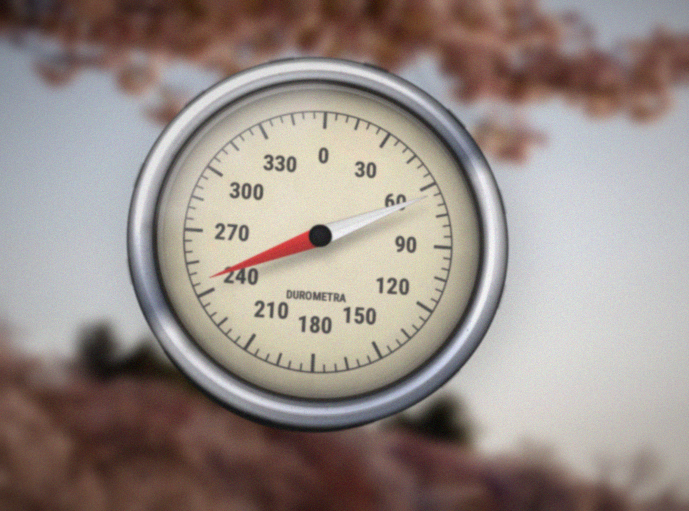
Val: 245
